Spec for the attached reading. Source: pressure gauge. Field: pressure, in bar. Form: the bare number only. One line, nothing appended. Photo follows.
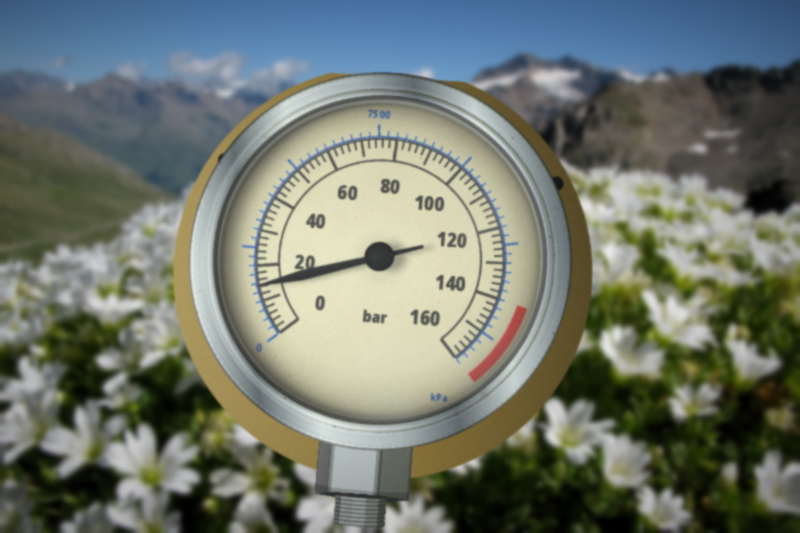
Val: 14
